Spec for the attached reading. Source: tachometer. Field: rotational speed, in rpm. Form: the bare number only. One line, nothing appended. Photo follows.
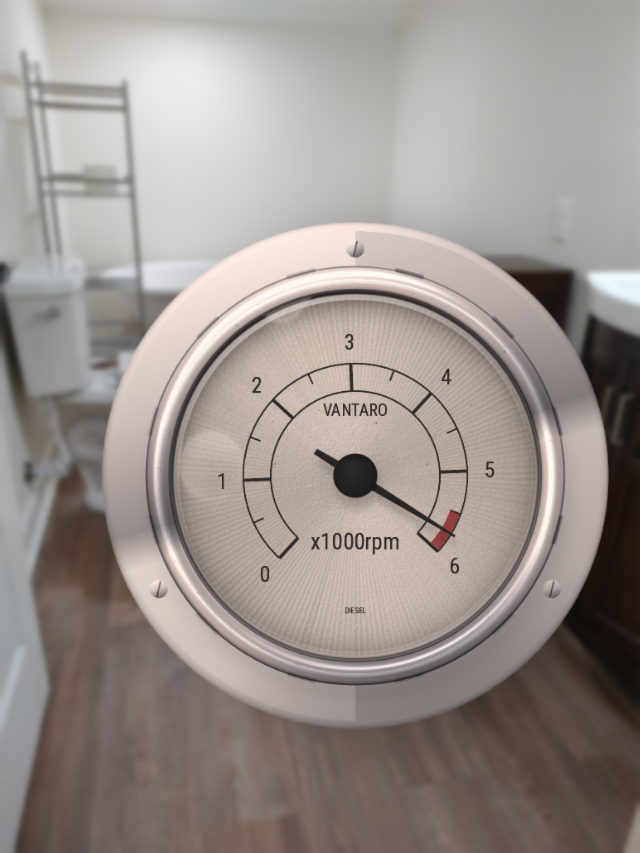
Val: 5750
